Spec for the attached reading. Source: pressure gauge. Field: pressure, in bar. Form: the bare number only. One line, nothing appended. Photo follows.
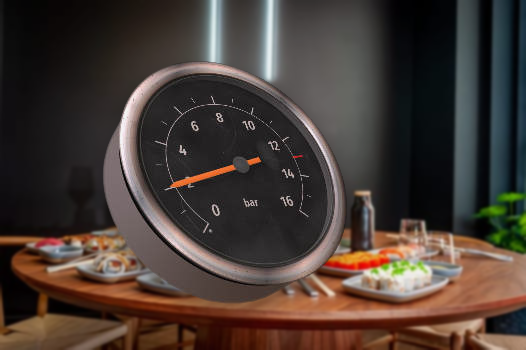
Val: 2
